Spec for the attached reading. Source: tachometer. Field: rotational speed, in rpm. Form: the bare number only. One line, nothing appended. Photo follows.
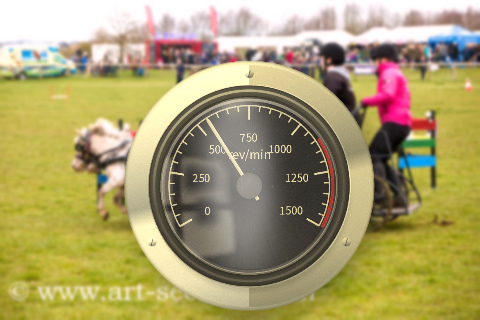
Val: 550
